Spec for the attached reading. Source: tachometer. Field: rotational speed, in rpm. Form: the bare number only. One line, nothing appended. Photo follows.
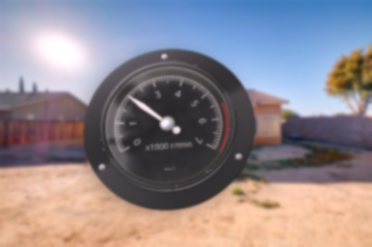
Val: 2000
